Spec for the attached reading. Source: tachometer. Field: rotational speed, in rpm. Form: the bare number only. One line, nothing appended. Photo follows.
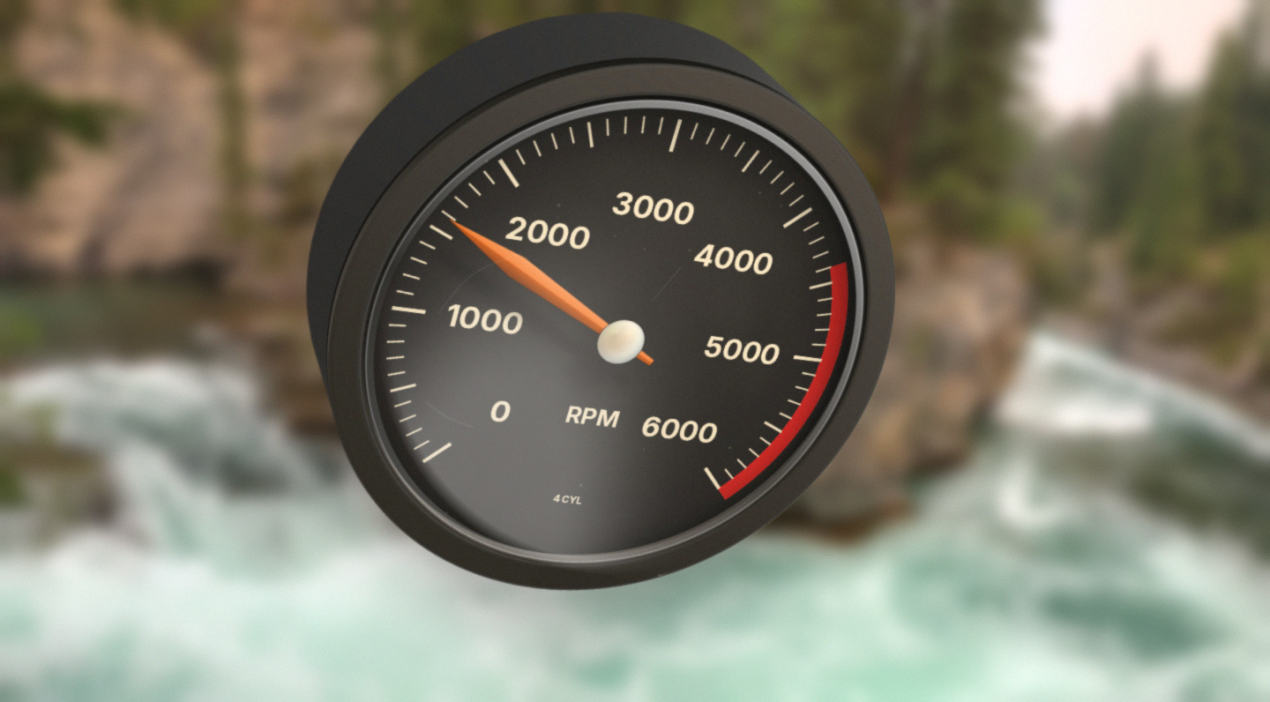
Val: 1600
